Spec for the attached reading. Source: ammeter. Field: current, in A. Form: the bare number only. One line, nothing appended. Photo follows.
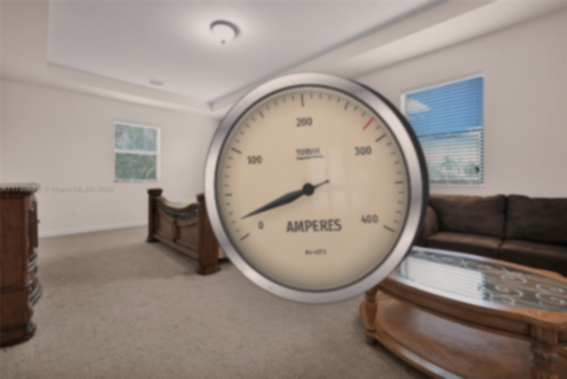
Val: 20
